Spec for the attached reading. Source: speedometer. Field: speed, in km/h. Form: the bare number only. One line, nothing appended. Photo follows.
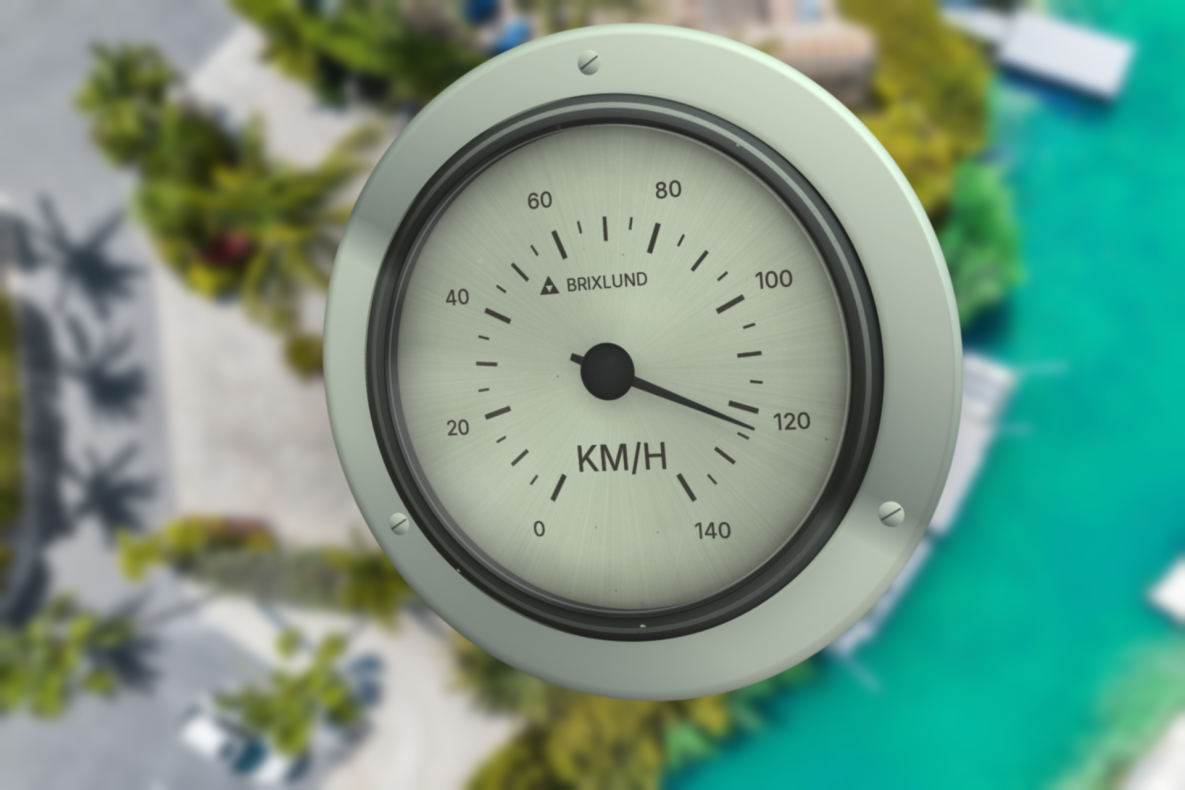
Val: 122.5
